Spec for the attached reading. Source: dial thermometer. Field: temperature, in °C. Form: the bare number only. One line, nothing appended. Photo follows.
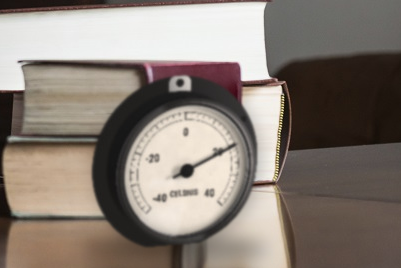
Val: 20
